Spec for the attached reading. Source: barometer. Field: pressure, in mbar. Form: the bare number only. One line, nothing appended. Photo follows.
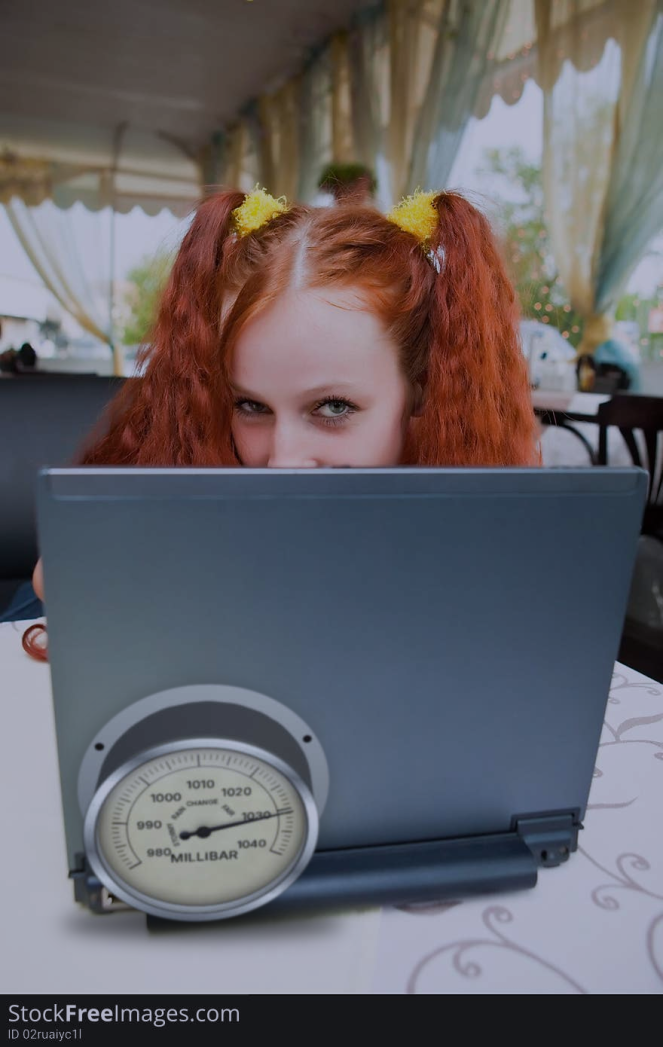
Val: 1030
